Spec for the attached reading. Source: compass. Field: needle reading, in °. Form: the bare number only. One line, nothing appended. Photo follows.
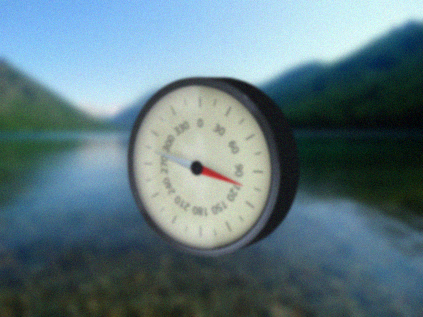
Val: 105
